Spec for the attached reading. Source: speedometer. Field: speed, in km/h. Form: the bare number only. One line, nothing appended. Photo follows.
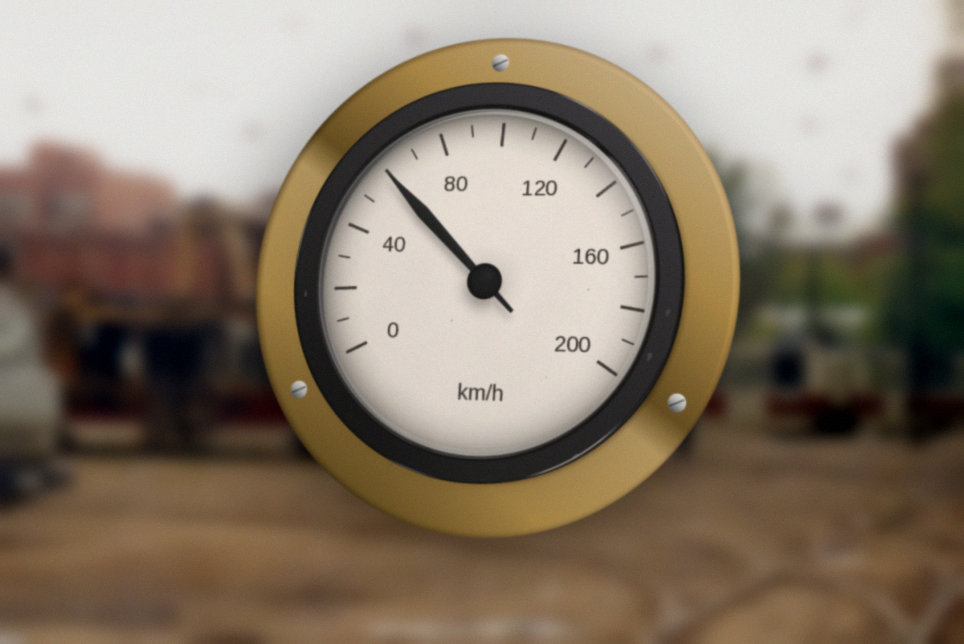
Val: 60
